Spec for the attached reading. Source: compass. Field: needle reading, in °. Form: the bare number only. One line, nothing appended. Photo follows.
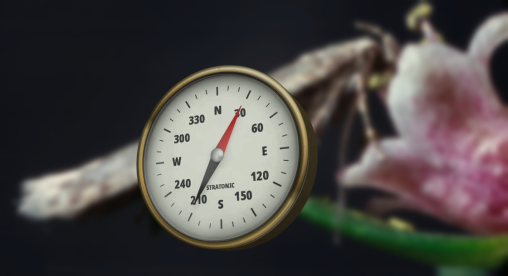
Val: 30
